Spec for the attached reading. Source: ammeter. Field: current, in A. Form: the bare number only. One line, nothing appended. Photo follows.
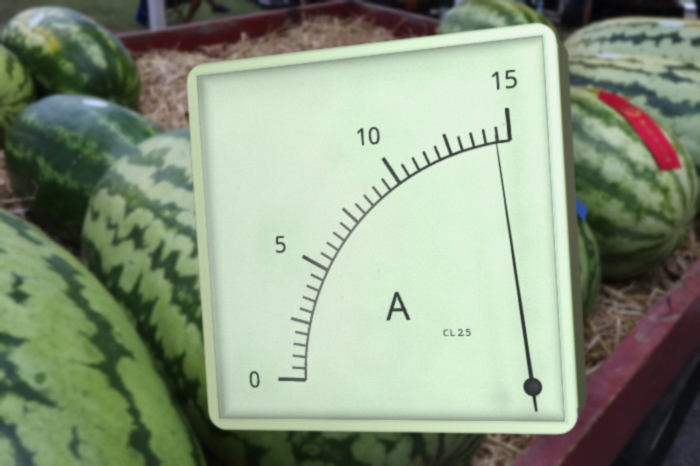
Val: 14.5
